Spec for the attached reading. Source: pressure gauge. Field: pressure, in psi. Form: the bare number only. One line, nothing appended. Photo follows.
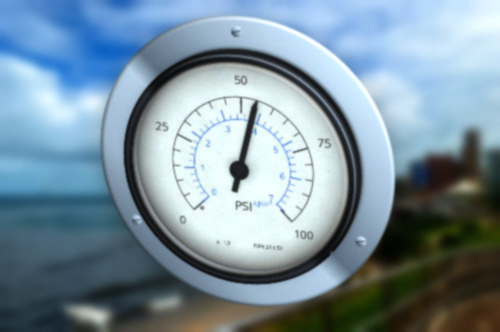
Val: 55
